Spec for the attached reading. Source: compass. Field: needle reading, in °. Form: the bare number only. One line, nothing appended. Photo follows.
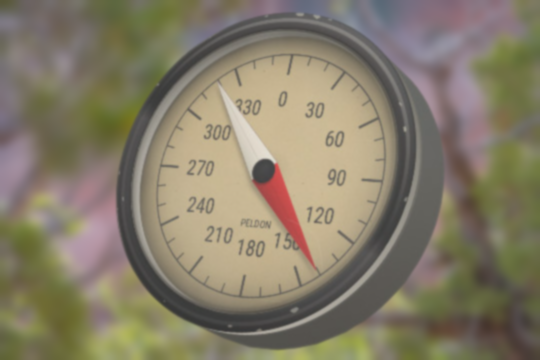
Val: 140
